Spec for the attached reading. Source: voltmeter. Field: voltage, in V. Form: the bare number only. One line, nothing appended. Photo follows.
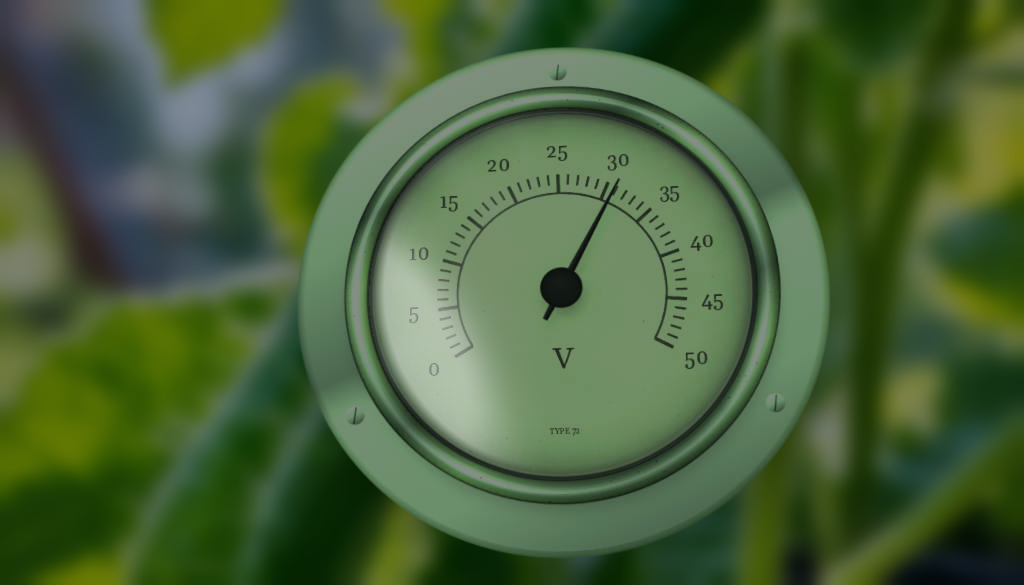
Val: 31
